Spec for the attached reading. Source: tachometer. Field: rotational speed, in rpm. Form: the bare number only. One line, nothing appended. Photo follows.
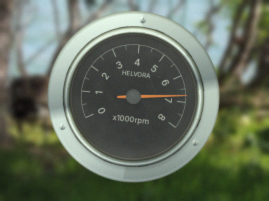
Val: 6750
